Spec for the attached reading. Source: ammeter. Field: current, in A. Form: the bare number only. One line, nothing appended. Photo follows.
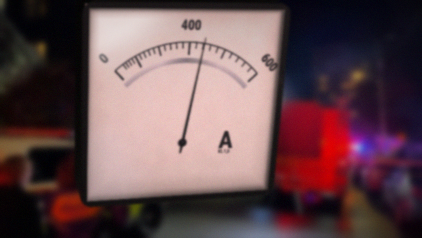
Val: 440
